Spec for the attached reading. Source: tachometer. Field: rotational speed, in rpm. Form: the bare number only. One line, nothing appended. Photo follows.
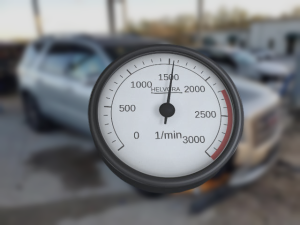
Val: 1550
